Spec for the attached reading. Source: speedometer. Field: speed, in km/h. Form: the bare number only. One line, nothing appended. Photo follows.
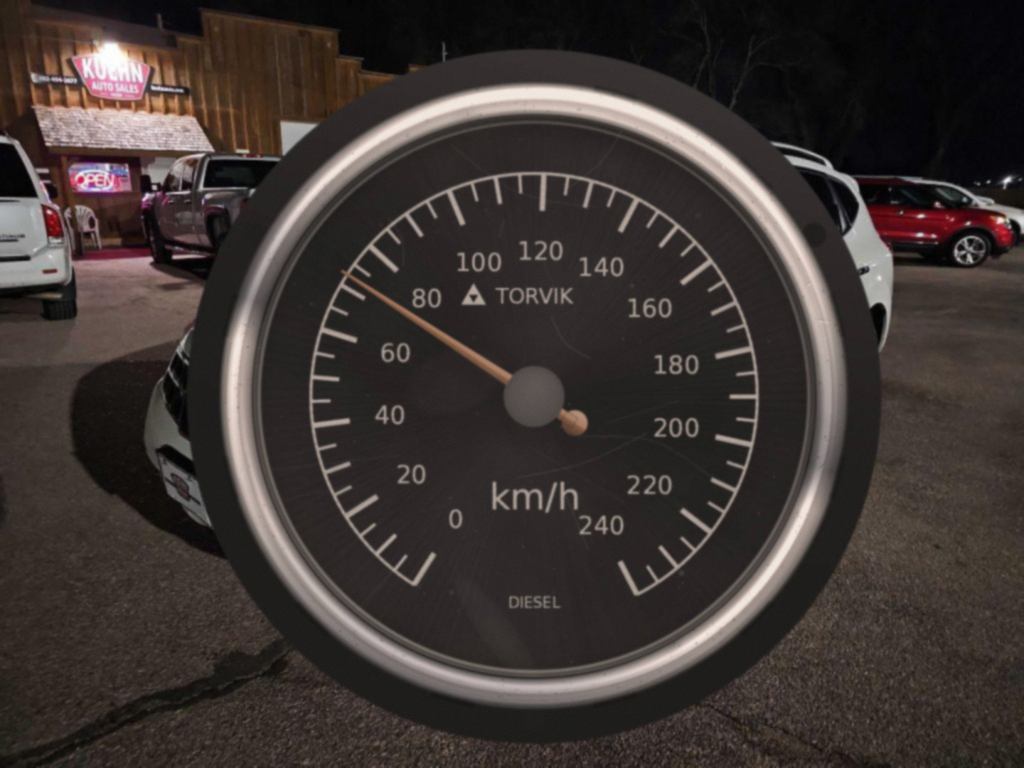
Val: 72.5
